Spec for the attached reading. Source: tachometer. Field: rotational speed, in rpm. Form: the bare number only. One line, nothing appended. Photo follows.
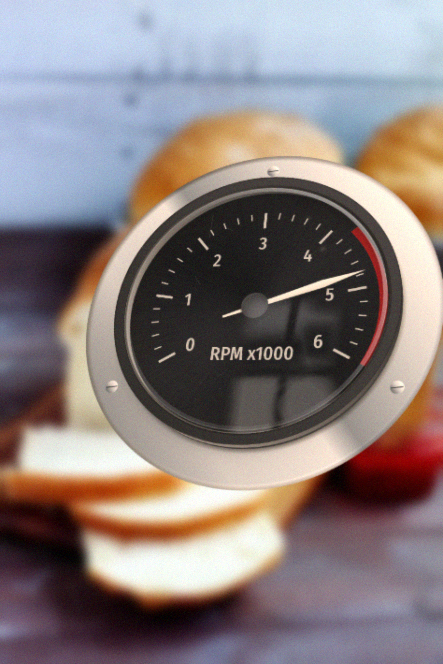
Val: 4800
